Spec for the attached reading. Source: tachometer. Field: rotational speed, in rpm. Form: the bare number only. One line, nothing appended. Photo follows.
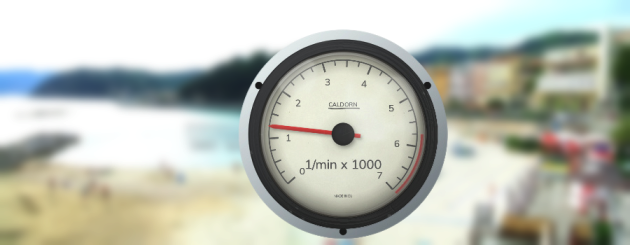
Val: 1250
